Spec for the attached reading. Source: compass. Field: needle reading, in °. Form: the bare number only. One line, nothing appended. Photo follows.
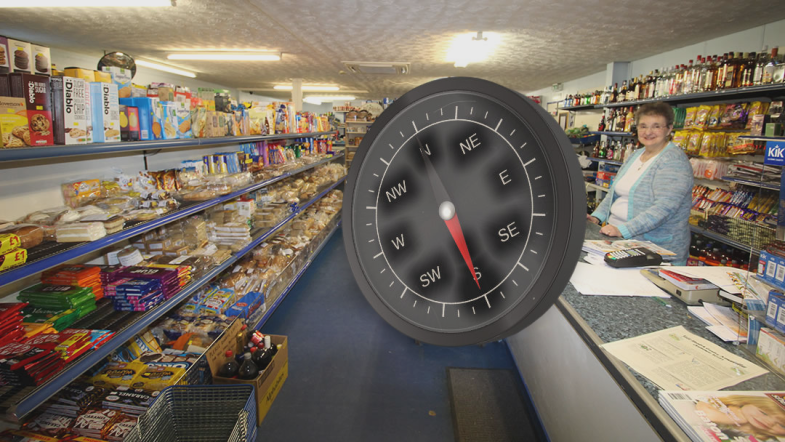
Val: 180
